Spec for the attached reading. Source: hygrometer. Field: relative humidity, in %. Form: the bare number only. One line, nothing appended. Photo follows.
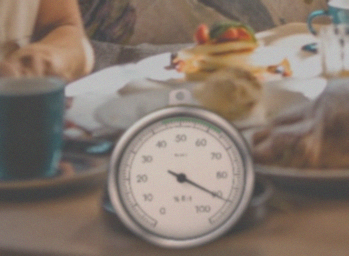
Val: 90
